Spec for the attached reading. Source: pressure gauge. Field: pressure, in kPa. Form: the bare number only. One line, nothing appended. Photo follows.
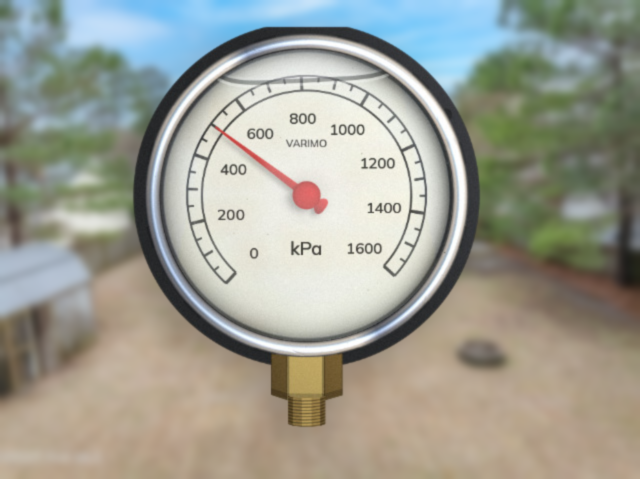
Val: 500
